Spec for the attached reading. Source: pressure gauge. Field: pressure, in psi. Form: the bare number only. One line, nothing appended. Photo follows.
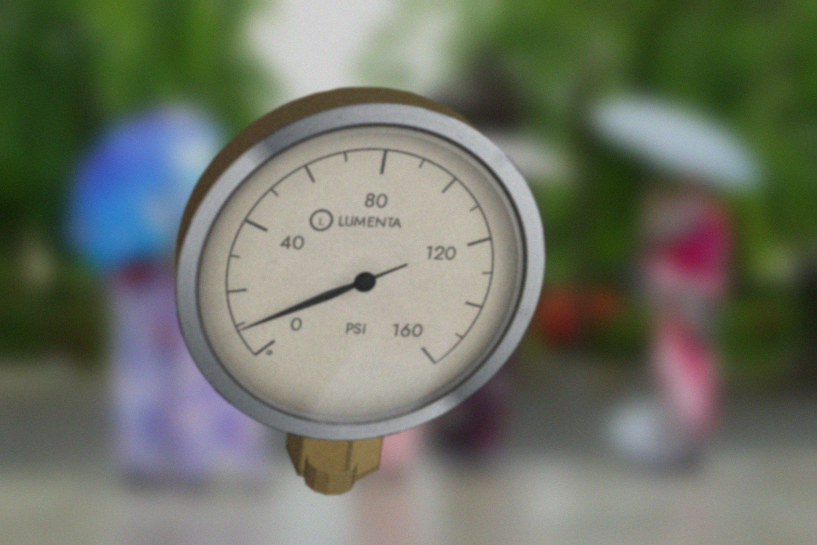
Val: 10
